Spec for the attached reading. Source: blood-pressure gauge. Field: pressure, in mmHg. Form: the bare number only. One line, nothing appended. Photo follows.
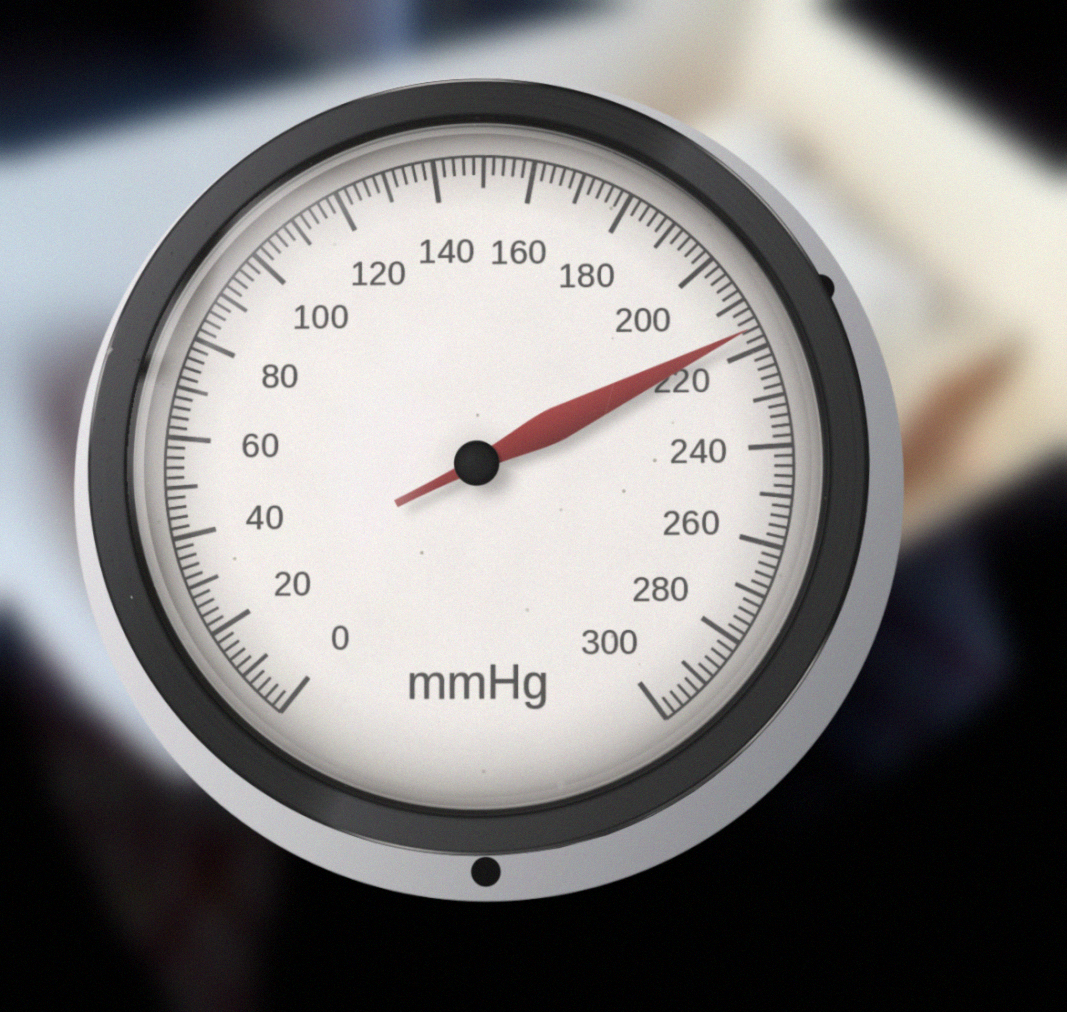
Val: 216
